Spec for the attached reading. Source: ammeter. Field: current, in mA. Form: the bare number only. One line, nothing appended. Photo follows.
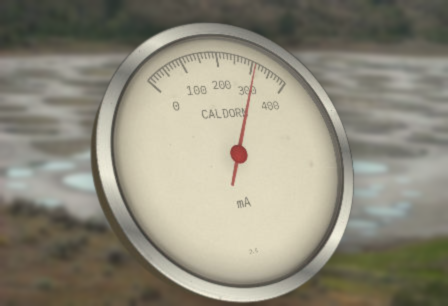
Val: 300
